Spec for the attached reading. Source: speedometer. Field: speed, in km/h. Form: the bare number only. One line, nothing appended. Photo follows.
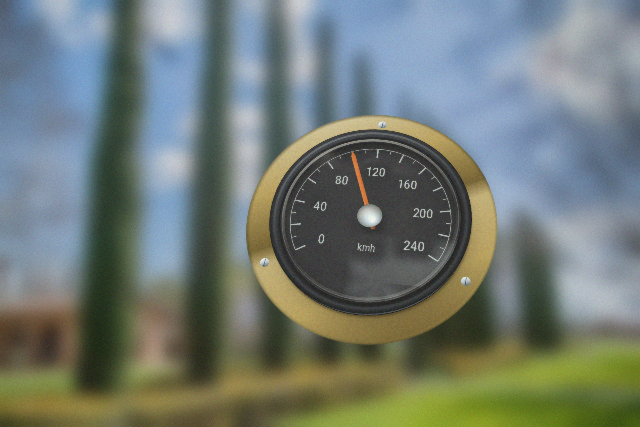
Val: 100
